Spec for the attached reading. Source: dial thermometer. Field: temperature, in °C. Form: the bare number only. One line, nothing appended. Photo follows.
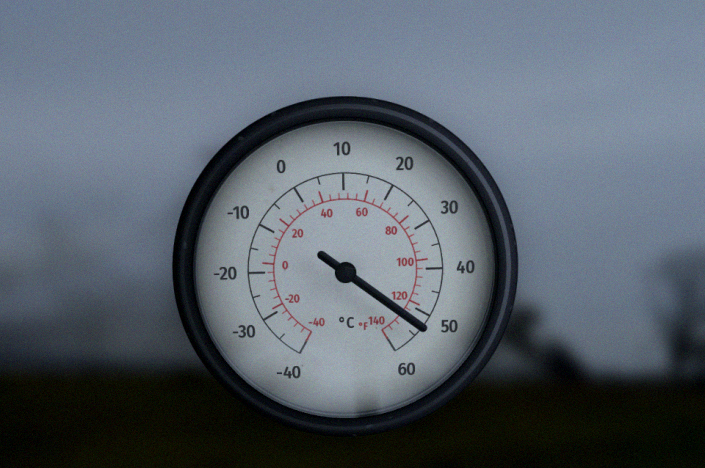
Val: 52.5
